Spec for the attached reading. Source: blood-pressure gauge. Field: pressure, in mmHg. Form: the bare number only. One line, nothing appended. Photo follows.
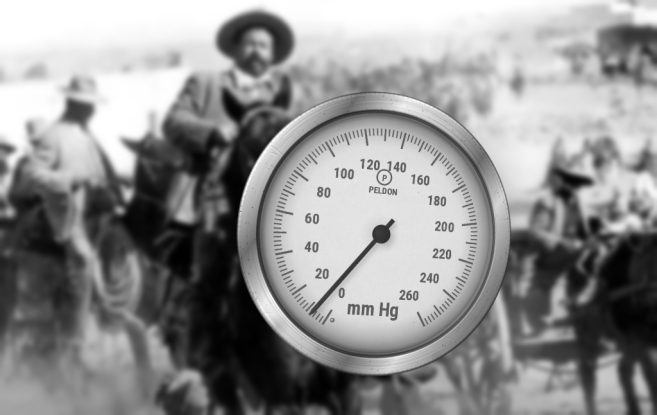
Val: 8
